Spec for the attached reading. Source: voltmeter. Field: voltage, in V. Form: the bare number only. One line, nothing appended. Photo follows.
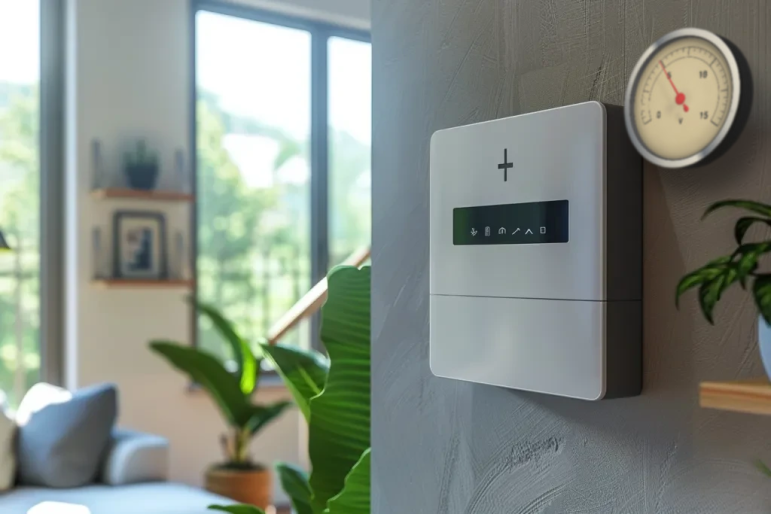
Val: 5
